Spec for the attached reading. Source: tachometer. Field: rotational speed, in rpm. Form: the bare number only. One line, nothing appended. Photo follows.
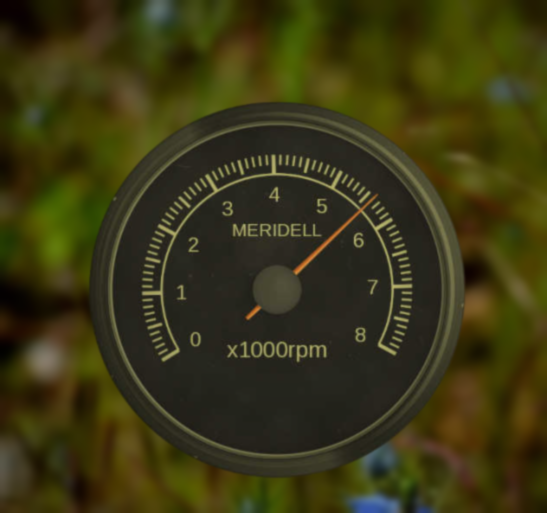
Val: 5600
